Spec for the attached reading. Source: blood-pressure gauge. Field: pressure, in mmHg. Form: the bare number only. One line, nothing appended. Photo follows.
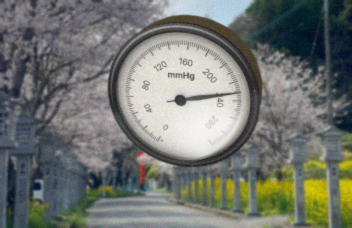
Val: 230
